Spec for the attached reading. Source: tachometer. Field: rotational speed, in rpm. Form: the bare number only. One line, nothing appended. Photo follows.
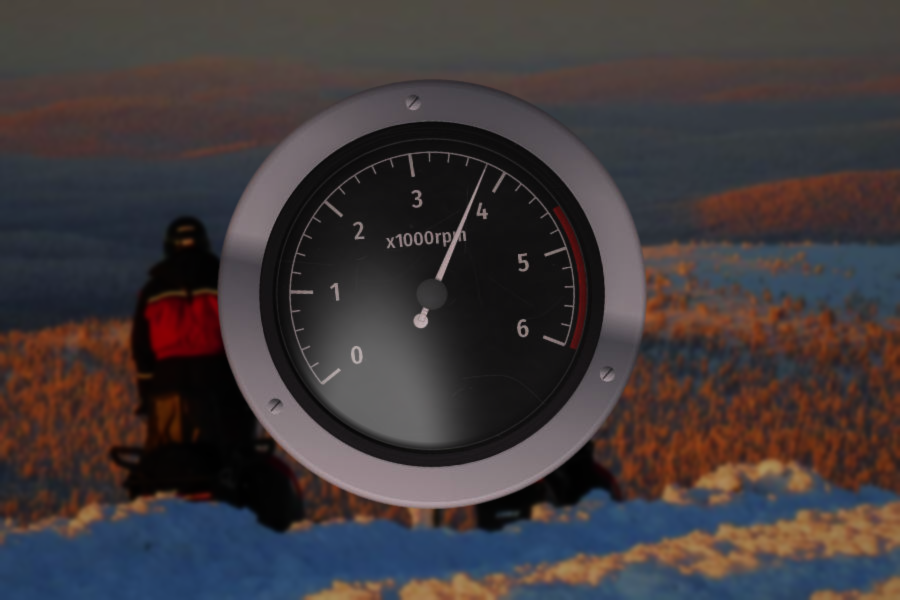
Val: 3800
